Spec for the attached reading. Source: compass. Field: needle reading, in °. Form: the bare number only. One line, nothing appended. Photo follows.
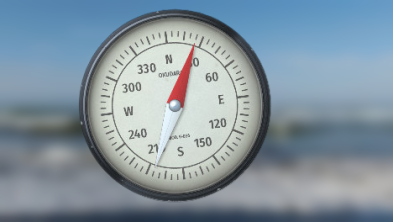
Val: 25
